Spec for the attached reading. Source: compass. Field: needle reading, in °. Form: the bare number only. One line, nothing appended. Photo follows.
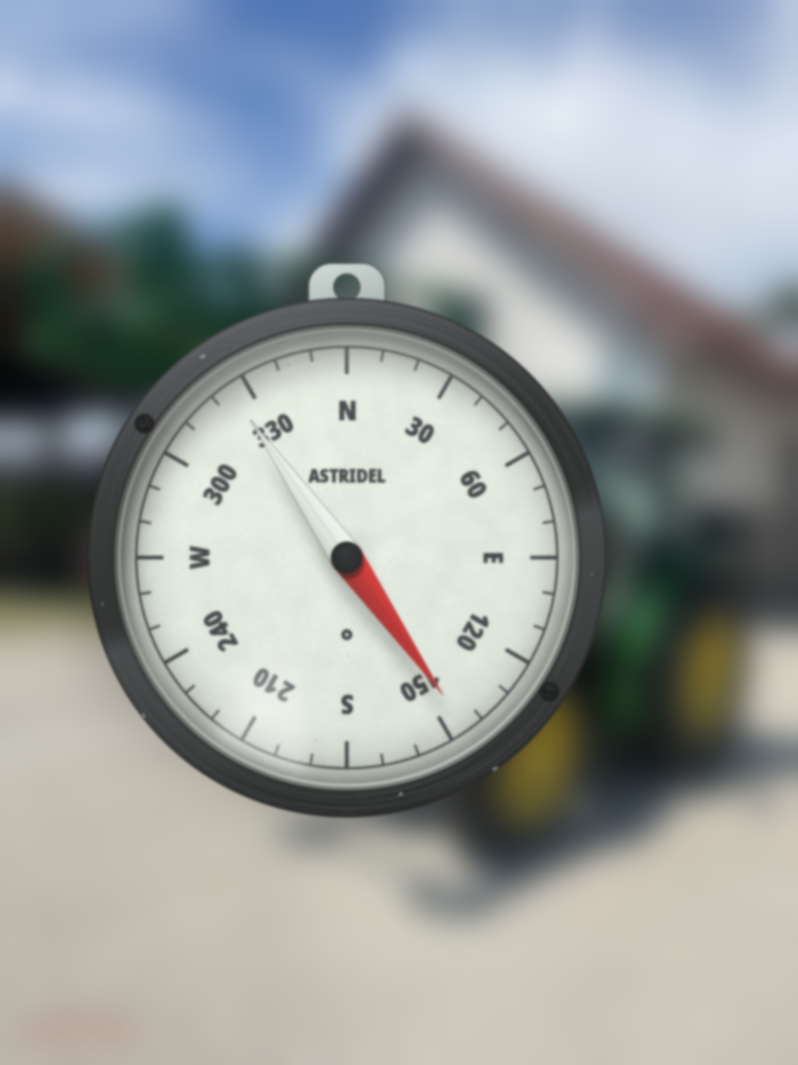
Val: 145
